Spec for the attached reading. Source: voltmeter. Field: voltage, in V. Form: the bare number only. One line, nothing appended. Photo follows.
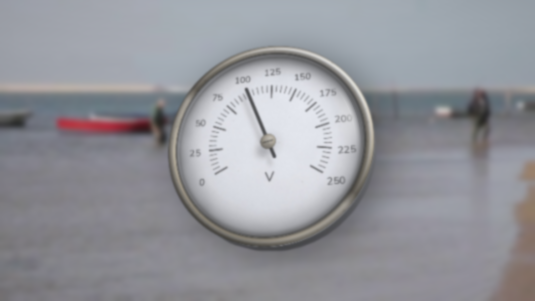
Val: 100
